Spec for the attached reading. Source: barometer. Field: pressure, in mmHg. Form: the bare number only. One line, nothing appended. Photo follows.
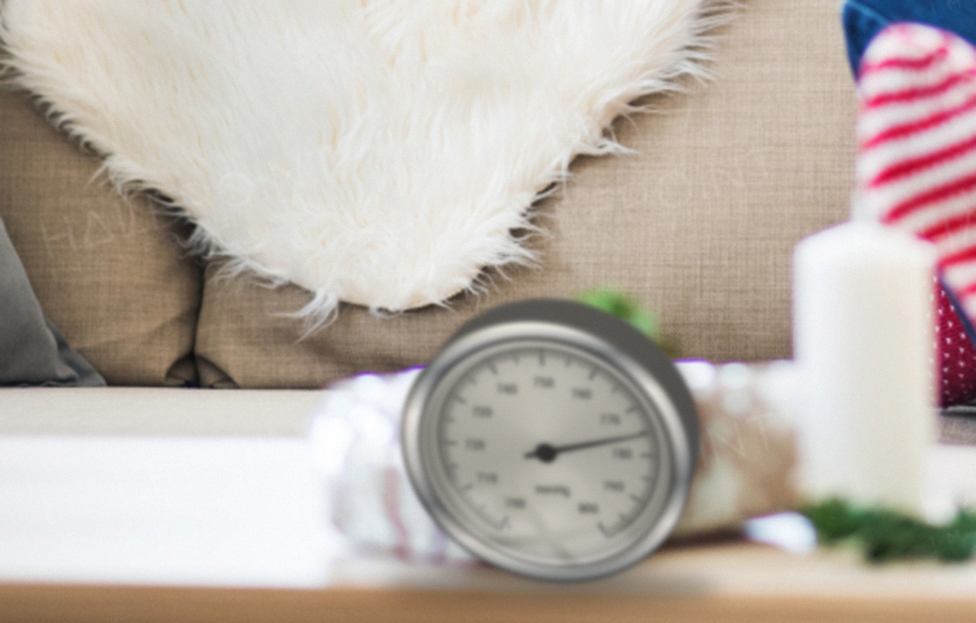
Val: 775
